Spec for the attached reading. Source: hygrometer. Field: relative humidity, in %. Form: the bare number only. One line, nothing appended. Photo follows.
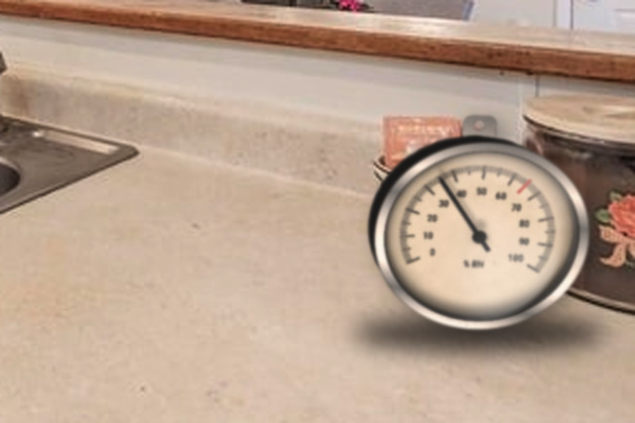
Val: 35
